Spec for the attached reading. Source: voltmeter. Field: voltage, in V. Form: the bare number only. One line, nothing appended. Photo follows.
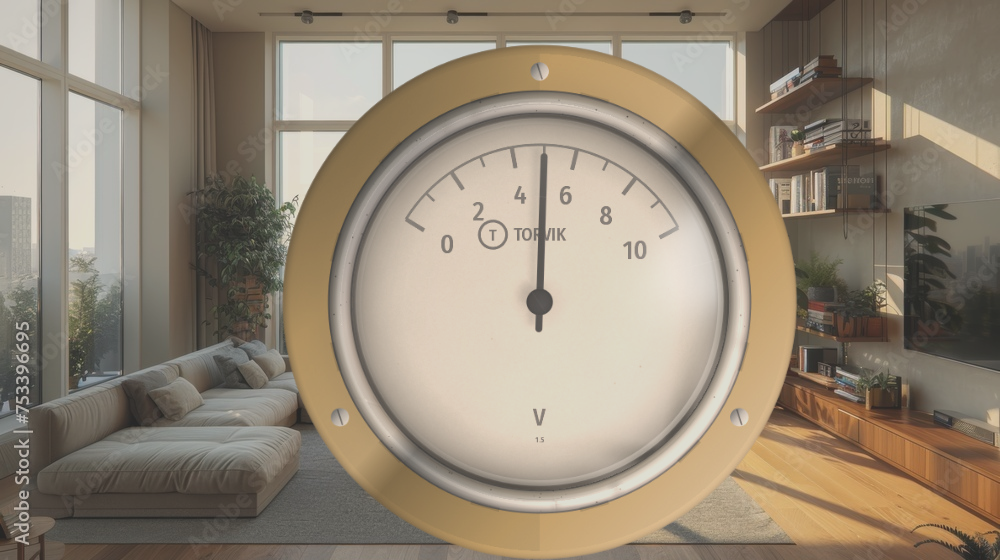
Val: 5
